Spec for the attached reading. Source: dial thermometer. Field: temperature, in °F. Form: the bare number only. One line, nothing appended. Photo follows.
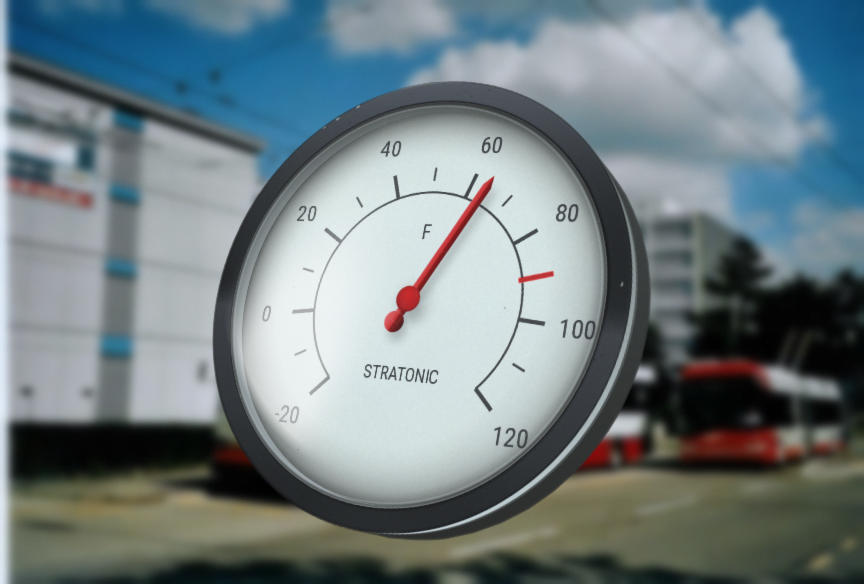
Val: 65
